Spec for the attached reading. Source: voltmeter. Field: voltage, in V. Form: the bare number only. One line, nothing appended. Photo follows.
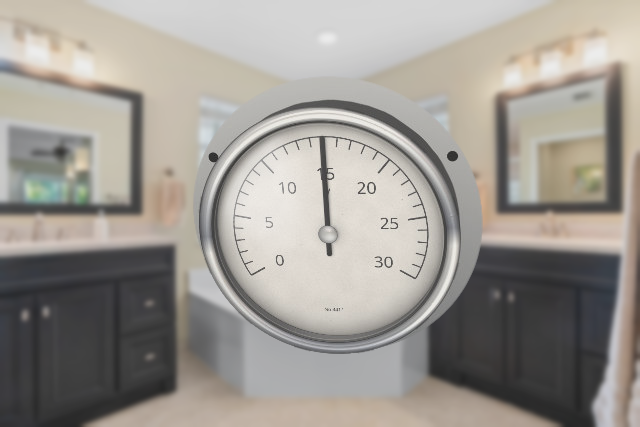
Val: 15
